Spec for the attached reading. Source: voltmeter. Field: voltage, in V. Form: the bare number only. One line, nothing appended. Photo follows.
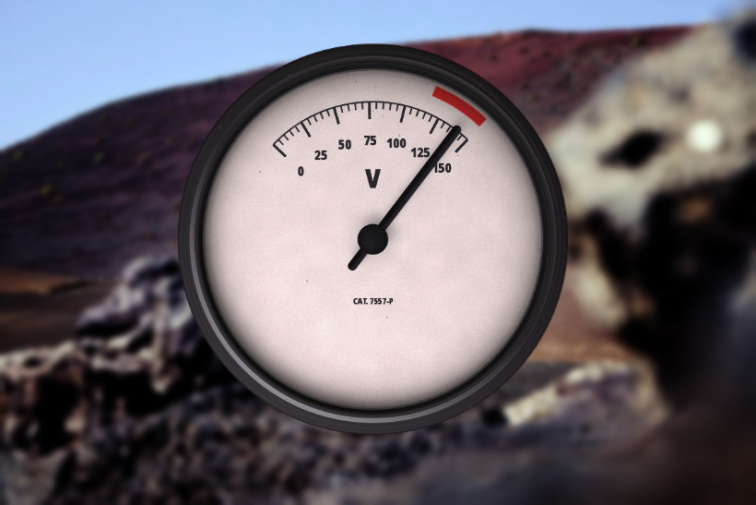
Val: 140
